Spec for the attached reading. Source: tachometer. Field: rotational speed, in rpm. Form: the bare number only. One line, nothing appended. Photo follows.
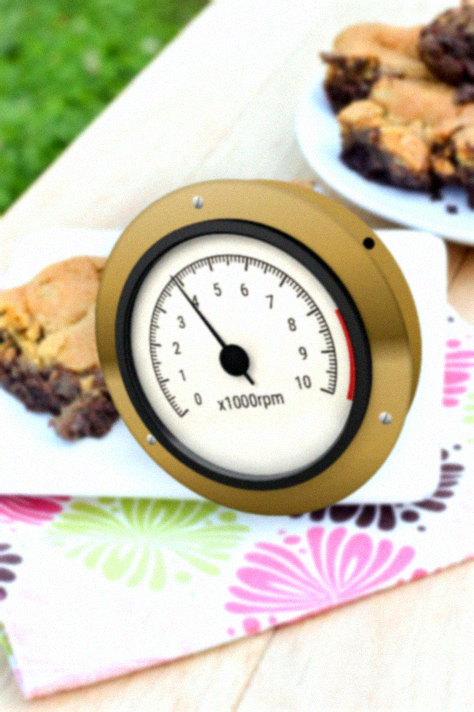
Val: 4000
